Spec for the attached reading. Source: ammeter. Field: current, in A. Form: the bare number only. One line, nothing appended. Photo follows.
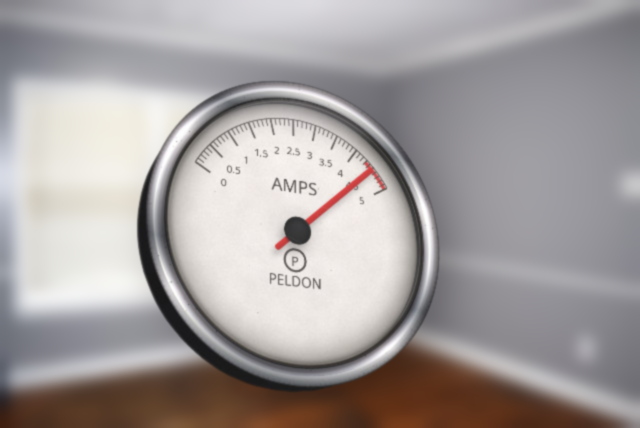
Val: 4.5
